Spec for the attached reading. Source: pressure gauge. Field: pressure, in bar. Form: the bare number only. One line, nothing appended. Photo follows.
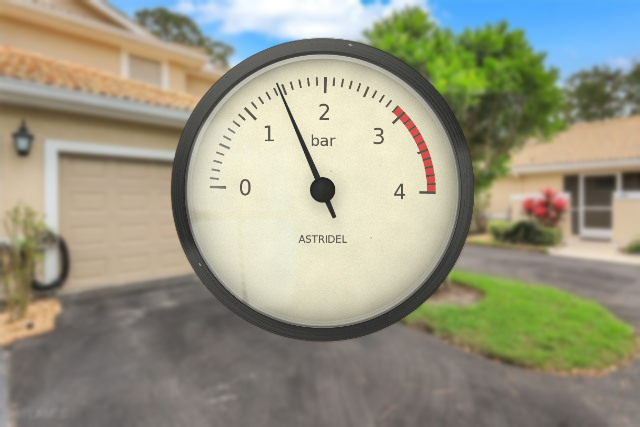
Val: 1.45
